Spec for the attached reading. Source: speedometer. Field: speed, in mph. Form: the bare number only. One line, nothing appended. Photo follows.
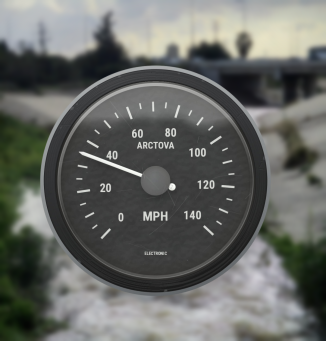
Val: 35
